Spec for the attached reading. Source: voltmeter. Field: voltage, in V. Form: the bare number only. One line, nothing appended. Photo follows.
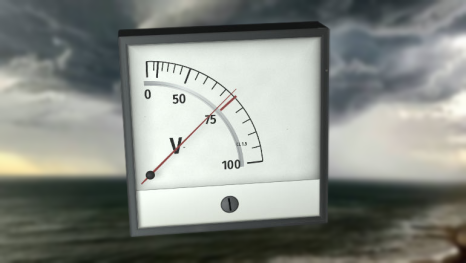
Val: 72.5
